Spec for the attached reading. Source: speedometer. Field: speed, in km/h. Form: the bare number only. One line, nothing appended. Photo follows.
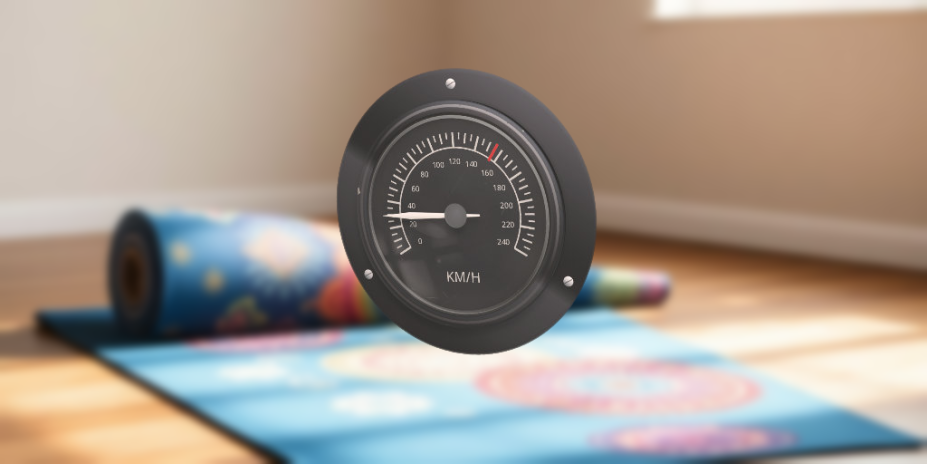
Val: 30
